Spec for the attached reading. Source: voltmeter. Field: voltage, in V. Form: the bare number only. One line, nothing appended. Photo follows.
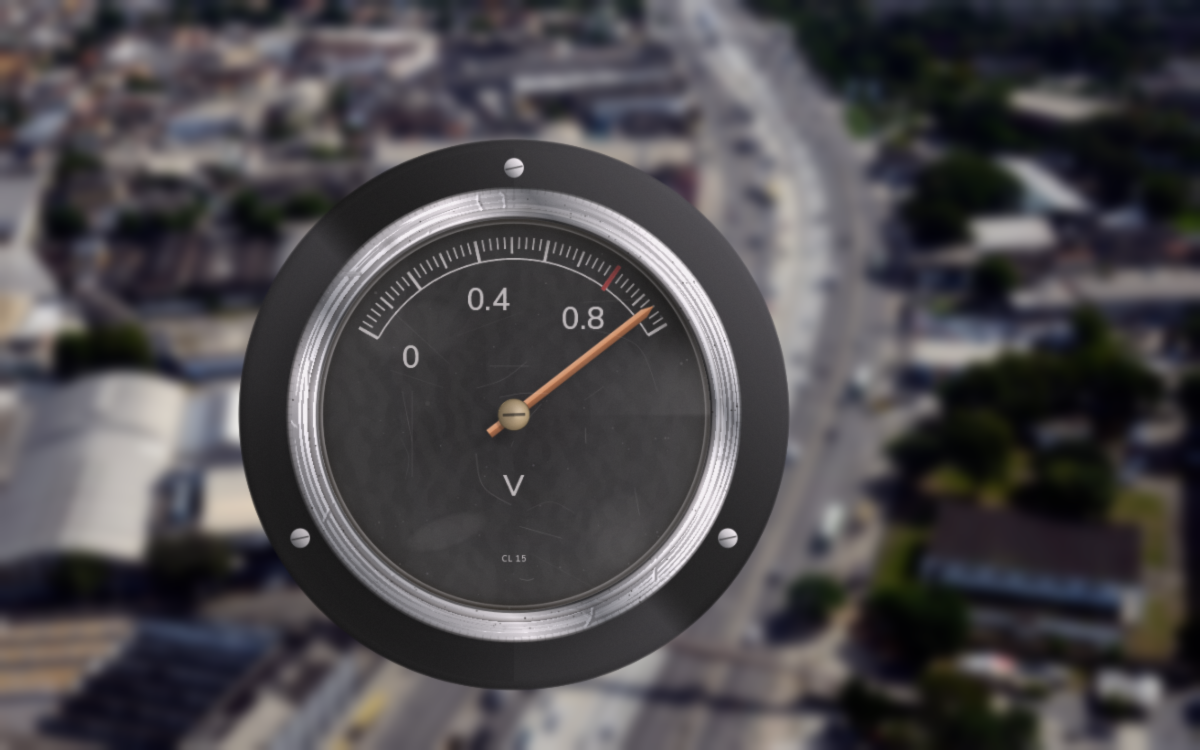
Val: 0.94
